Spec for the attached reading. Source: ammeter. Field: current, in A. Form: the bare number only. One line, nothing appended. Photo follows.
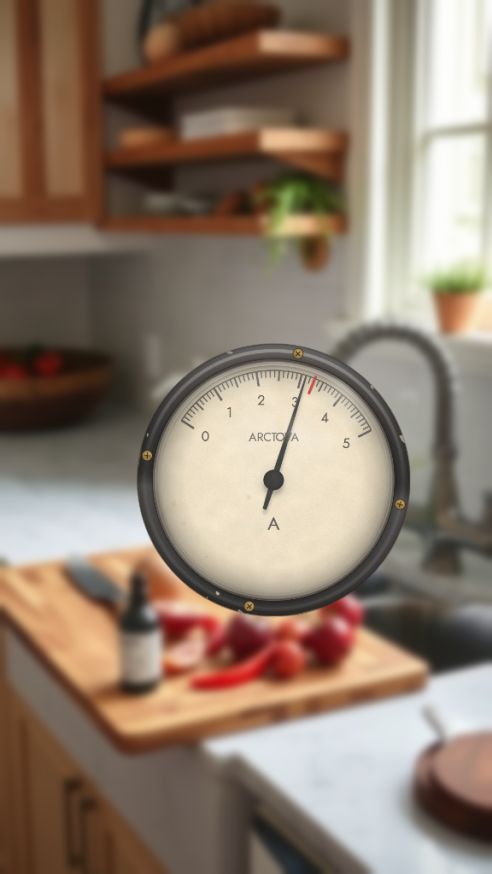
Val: 3.1
